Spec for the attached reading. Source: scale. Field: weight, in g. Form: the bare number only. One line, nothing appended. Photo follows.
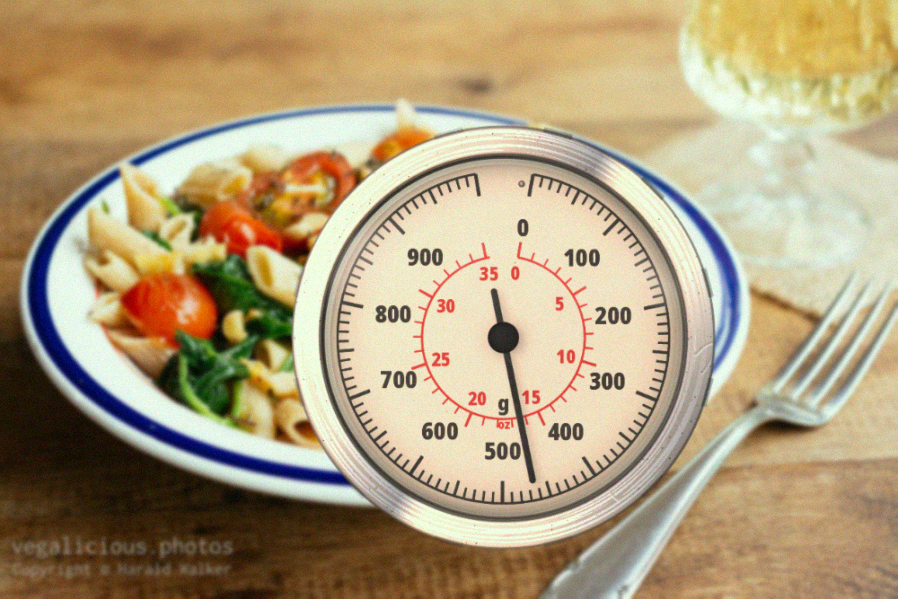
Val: 465
